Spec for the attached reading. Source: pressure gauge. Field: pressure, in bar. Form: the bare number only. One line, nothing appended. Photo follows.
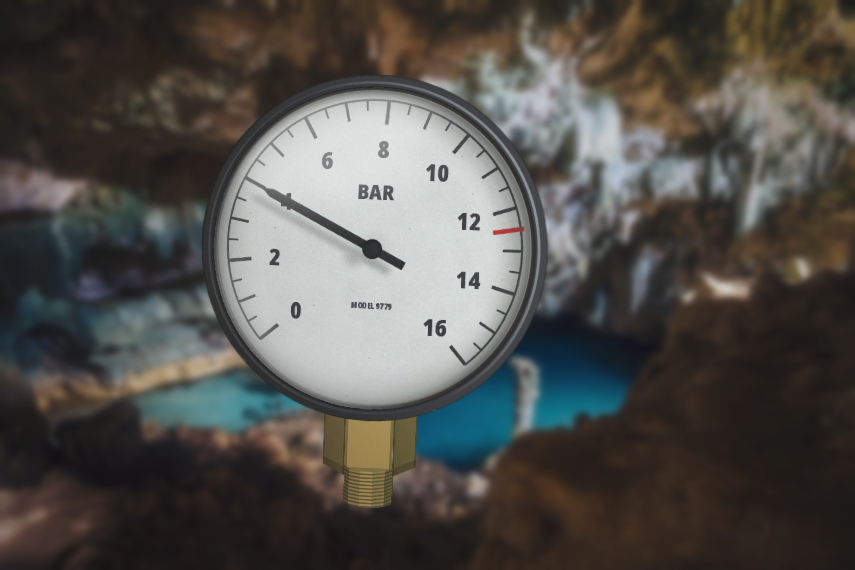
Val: 4
